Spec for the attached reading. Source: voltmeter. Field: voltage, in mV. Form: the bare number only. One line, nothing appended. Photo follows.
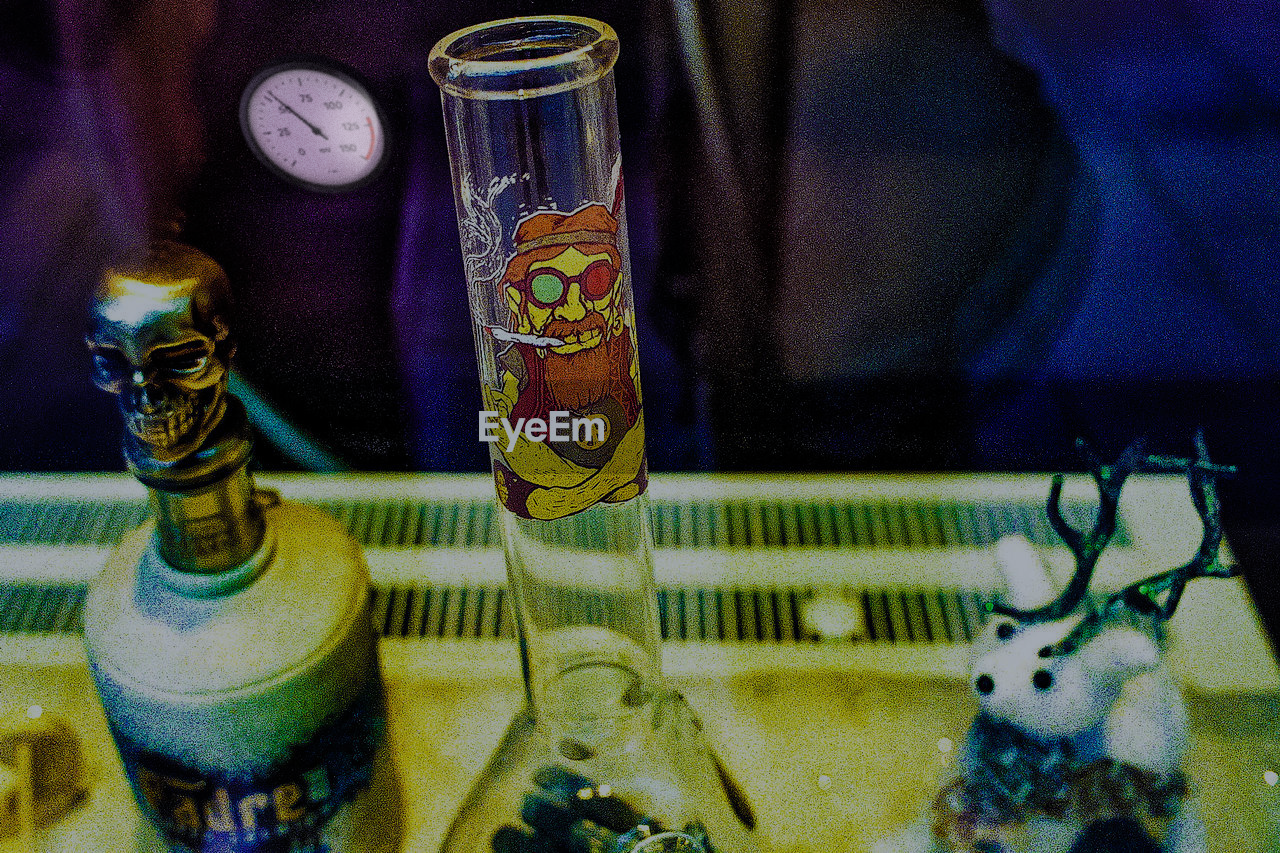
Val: 55
